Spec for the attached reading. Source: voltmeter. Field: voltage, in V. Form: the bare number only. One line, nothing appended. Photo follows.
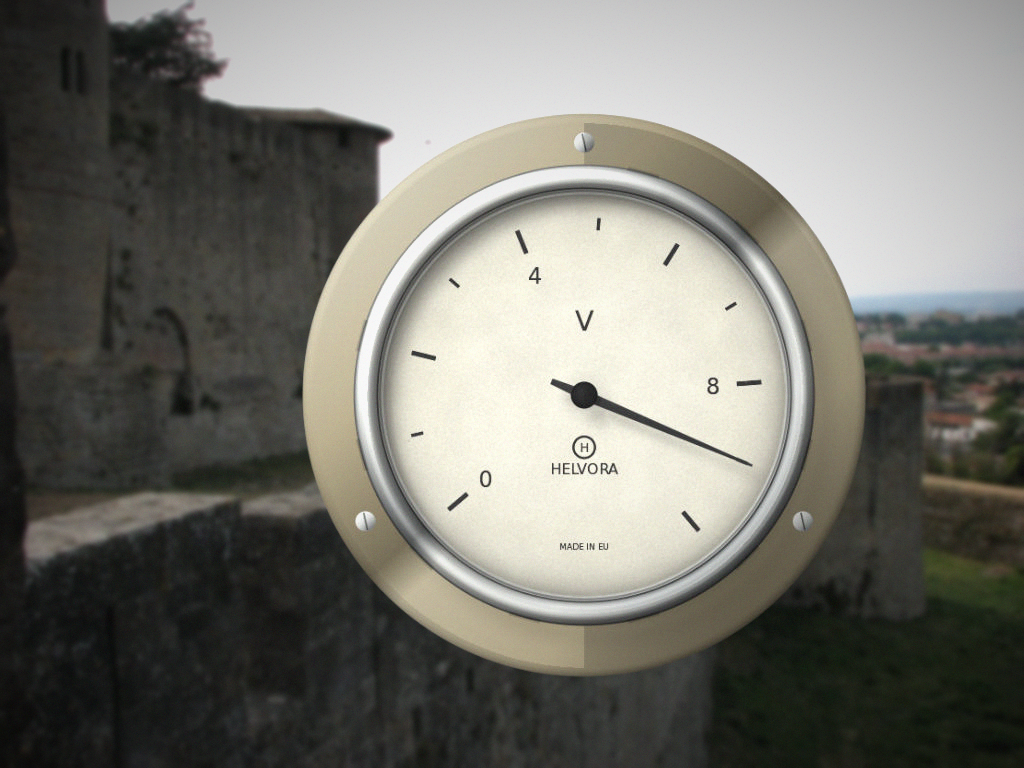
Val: 9
